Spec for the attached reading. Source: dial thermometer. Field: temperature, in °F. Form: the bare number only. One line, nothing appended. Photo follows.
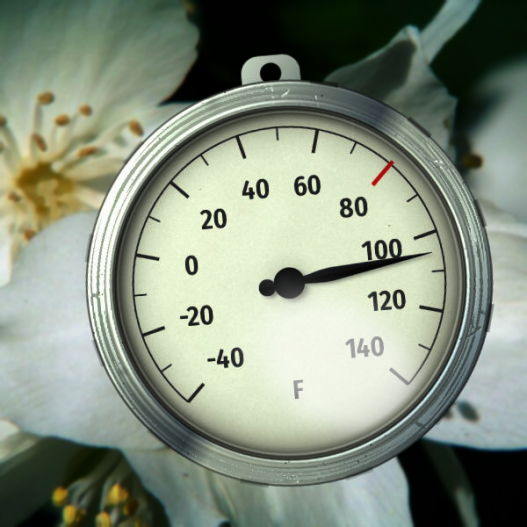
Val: 105
